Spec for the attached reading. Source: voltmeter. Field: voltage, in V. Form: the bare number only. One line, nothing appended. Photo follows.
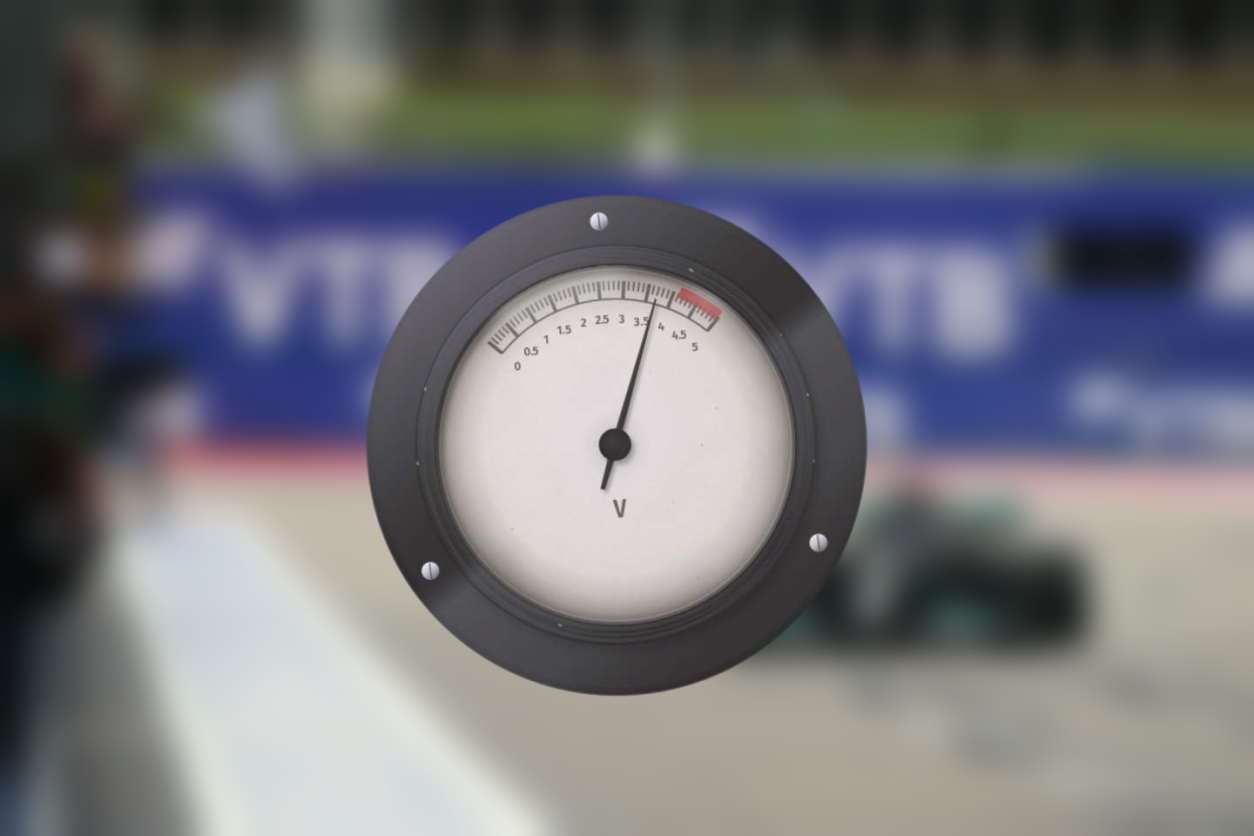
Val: 3.7
